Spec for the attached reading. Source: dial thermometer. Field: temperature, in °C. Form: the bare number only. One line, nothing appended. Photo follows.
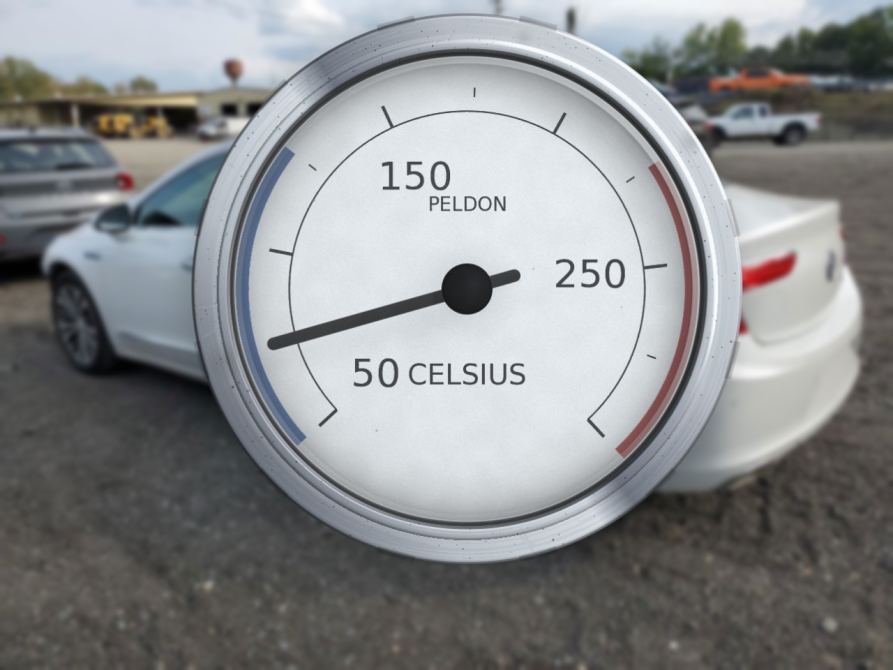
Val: 75
